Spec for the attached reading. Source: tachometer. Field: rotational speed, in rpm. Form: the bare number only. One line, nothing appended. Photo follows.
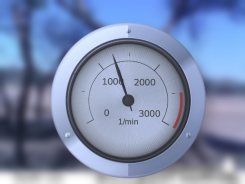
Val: 1250
